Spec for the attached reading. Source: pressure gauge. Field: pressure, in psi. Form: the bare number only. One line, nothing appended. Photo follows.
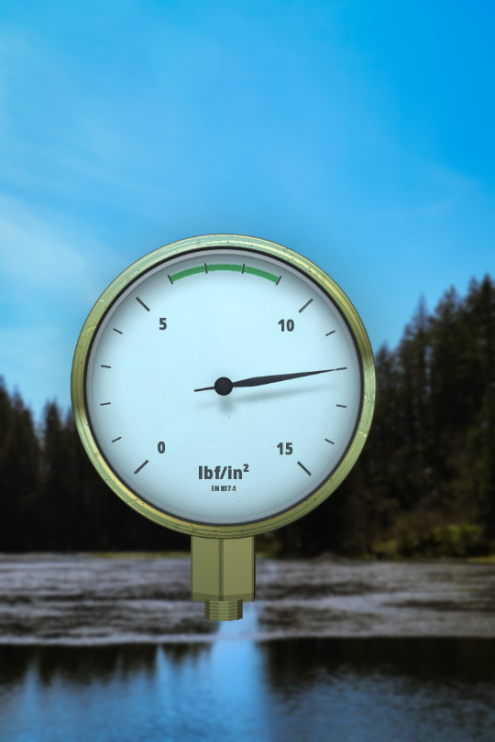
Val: 12
